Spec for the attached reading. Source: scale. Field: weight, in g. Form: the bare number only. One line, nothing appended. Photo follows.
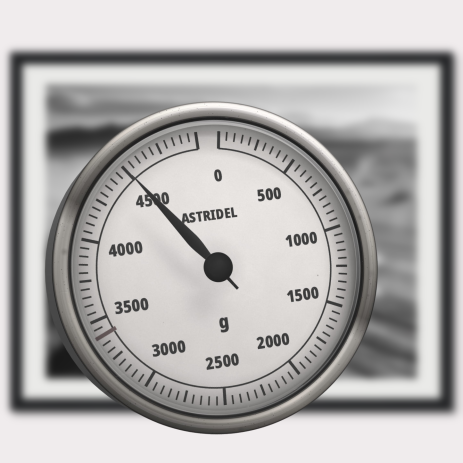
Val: 4500
